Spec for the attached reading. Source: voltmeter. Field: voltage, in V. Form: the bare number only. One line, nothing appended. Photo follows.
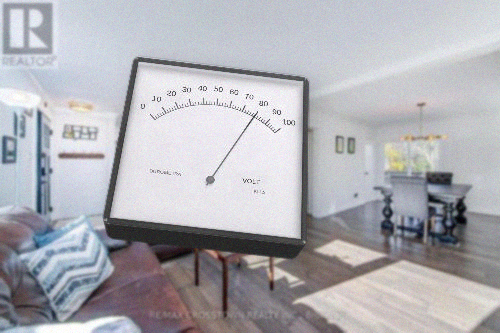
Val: 80
